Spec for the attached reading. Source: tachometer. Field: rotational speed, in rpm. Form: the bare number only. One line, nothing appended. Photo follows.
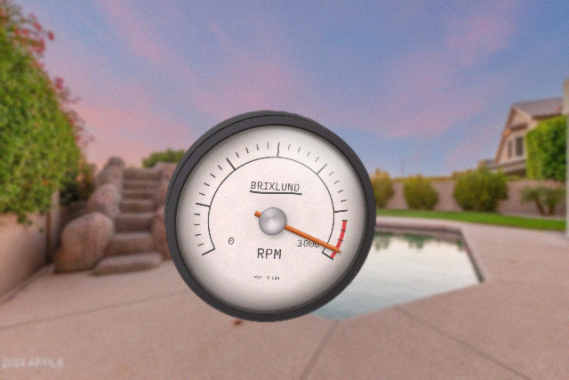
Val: 2900
